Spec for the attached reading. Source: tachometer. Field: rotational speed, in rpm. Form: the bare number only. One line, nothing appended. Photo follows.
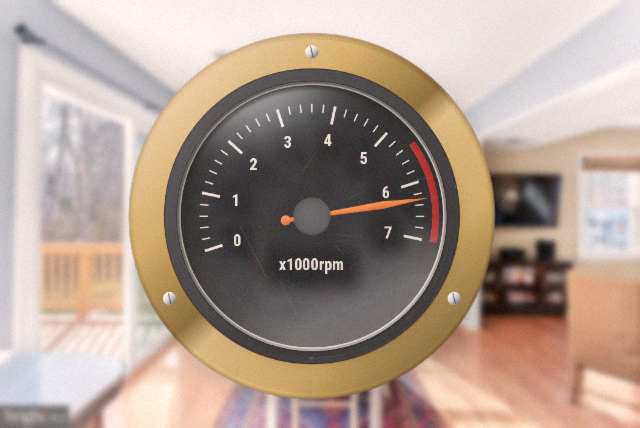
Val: 6300
